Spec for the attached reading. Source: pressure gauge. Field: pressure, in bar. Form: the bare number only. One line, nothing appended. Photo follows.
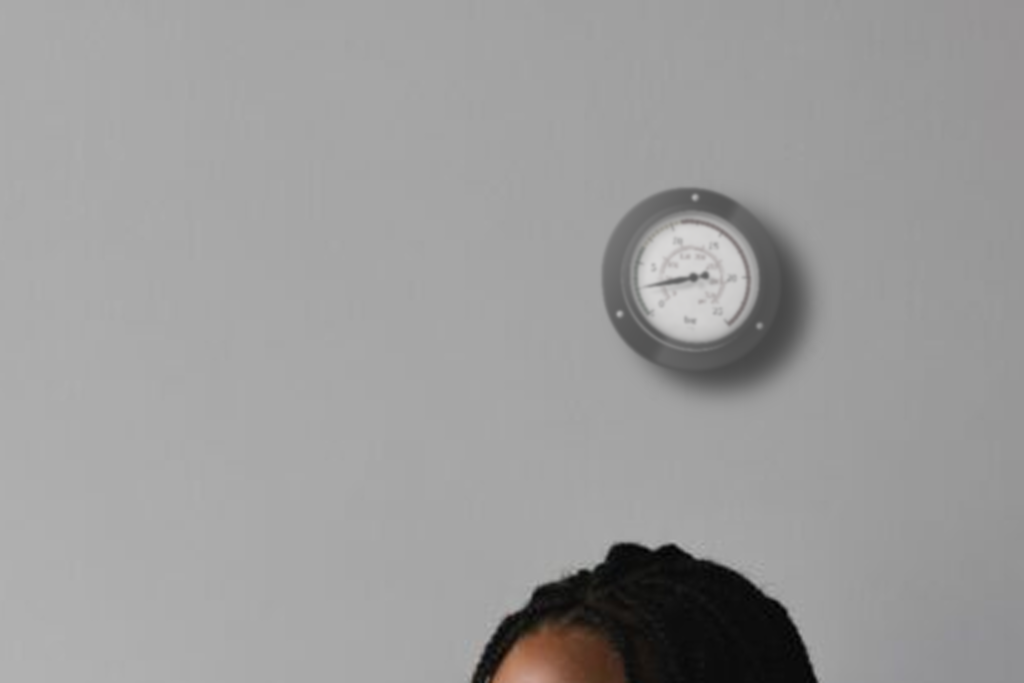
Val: 2.5
